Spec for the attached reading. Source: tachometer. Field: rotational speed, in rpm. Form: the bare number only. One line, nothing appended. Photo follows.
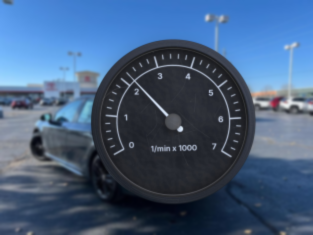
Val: 2200
